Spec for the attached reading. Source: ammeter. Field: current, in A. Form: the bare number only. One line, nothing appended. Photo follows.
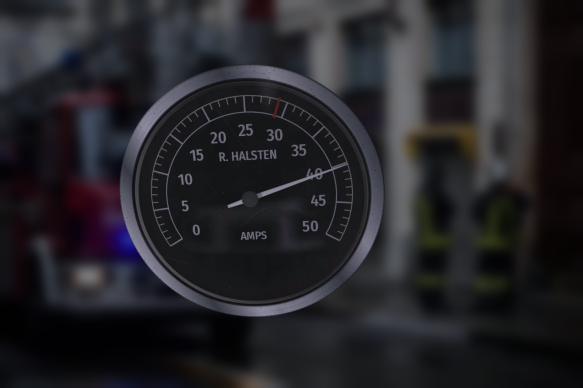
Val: 40
